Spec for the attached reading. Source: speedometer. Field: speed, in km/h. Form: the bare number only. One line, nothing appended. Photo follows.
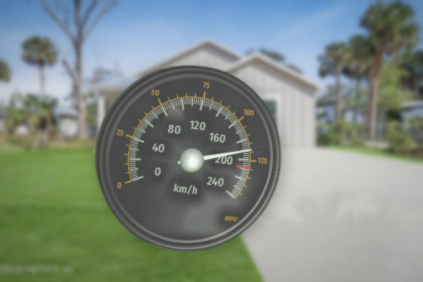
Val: 190
